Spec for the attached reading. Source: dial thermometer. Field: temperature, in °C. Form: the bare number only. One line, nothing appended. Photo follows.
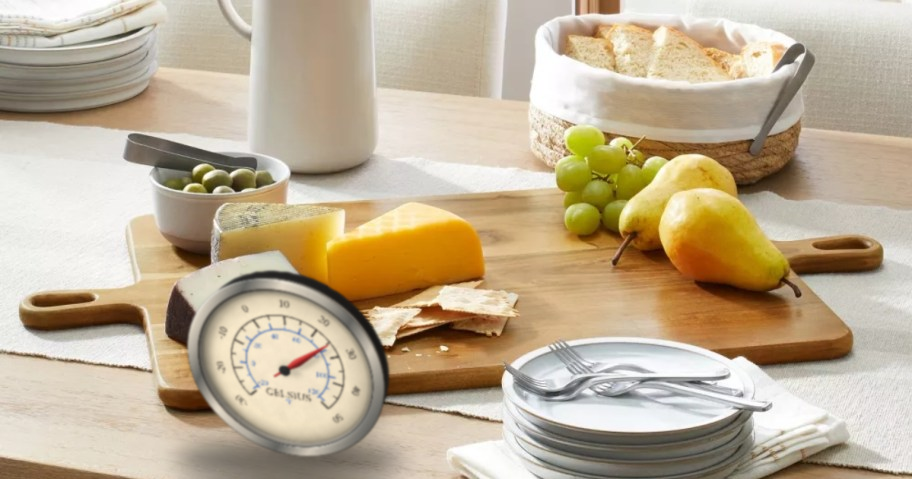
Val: 25
